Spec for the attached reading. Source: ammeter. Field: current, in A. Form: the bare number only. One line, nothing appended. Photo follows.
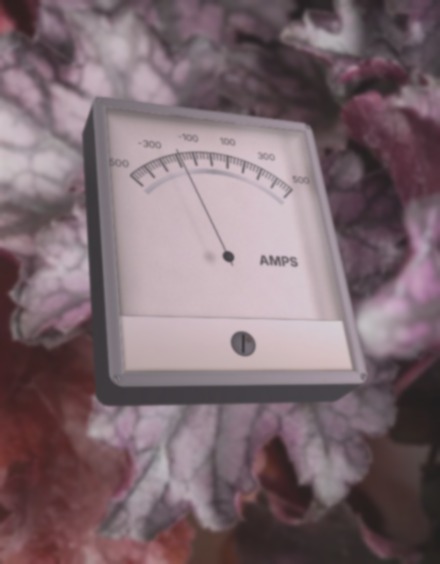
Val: -200
